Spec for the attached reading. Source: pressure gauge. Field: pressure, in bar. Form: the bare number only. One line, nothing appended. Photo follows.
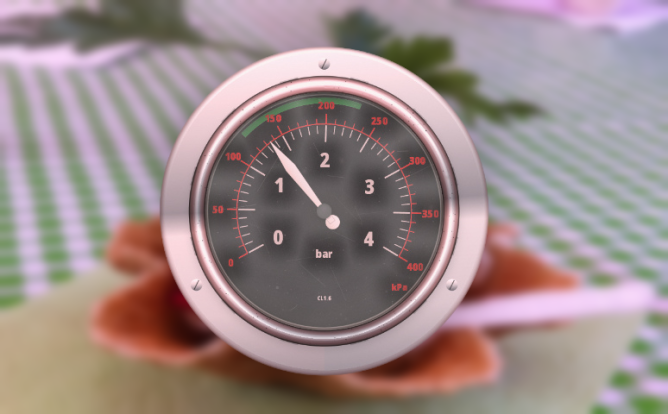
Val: 1.35
